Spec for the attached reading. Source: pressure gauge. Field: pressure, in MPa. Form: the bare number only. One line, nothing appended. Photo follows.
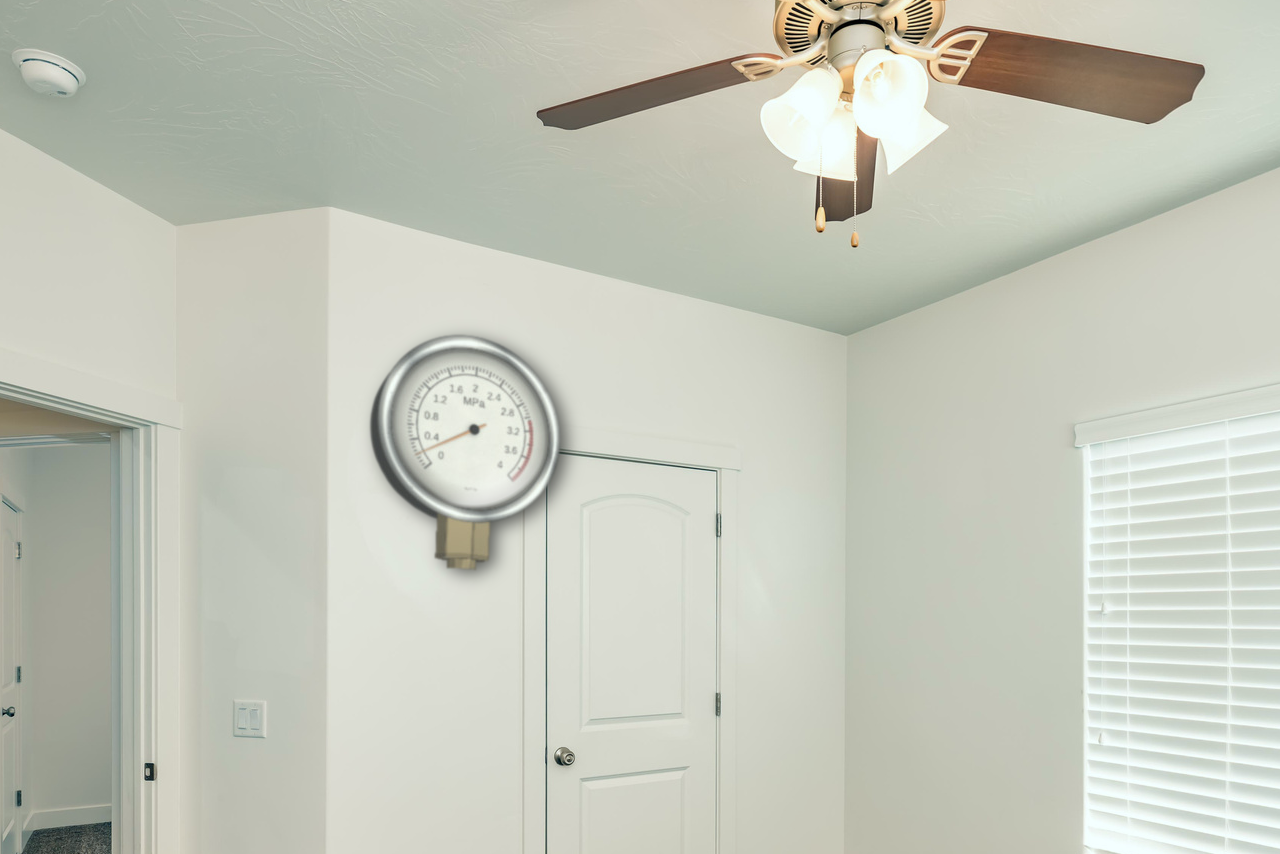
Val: 0.2
